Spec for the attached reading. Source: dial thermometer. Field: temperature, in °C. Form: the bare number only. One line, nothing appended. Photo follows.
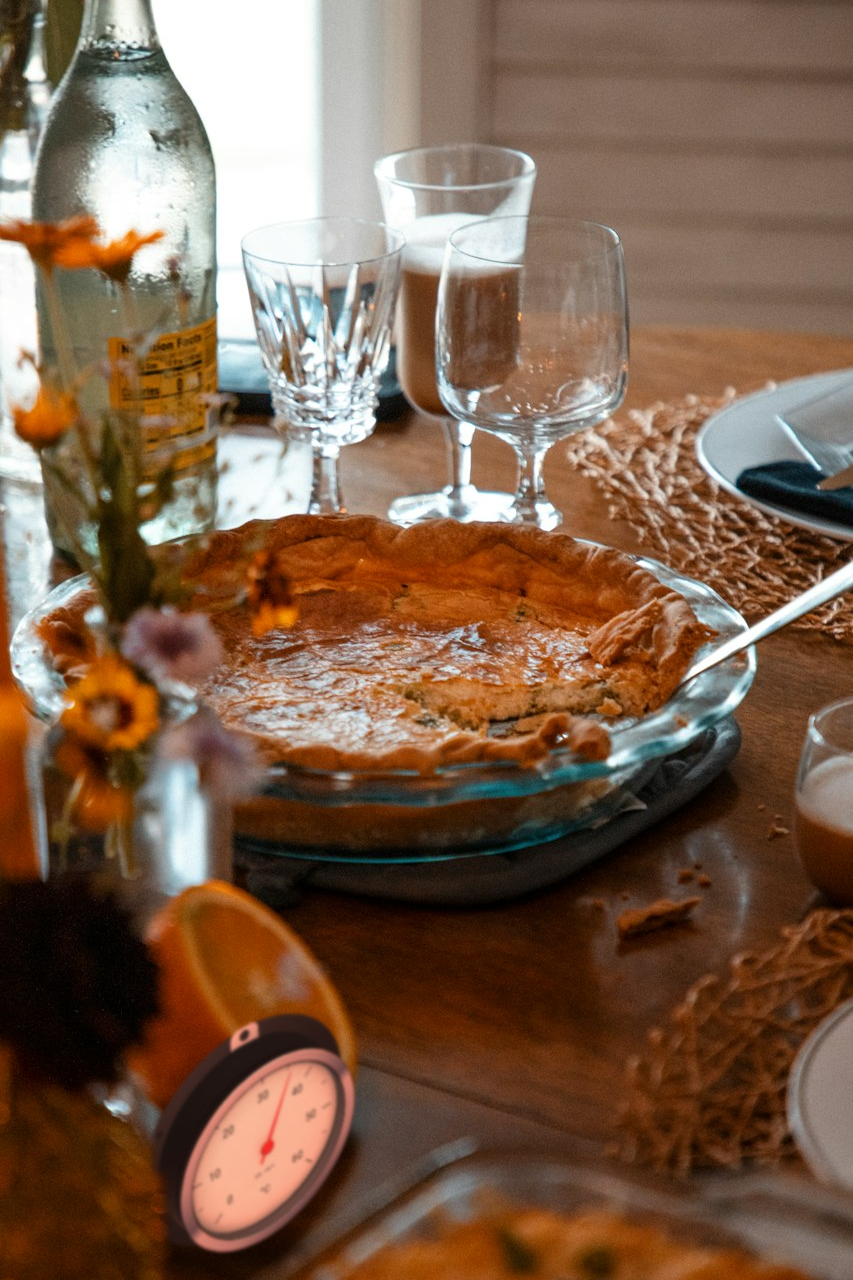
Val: 35
